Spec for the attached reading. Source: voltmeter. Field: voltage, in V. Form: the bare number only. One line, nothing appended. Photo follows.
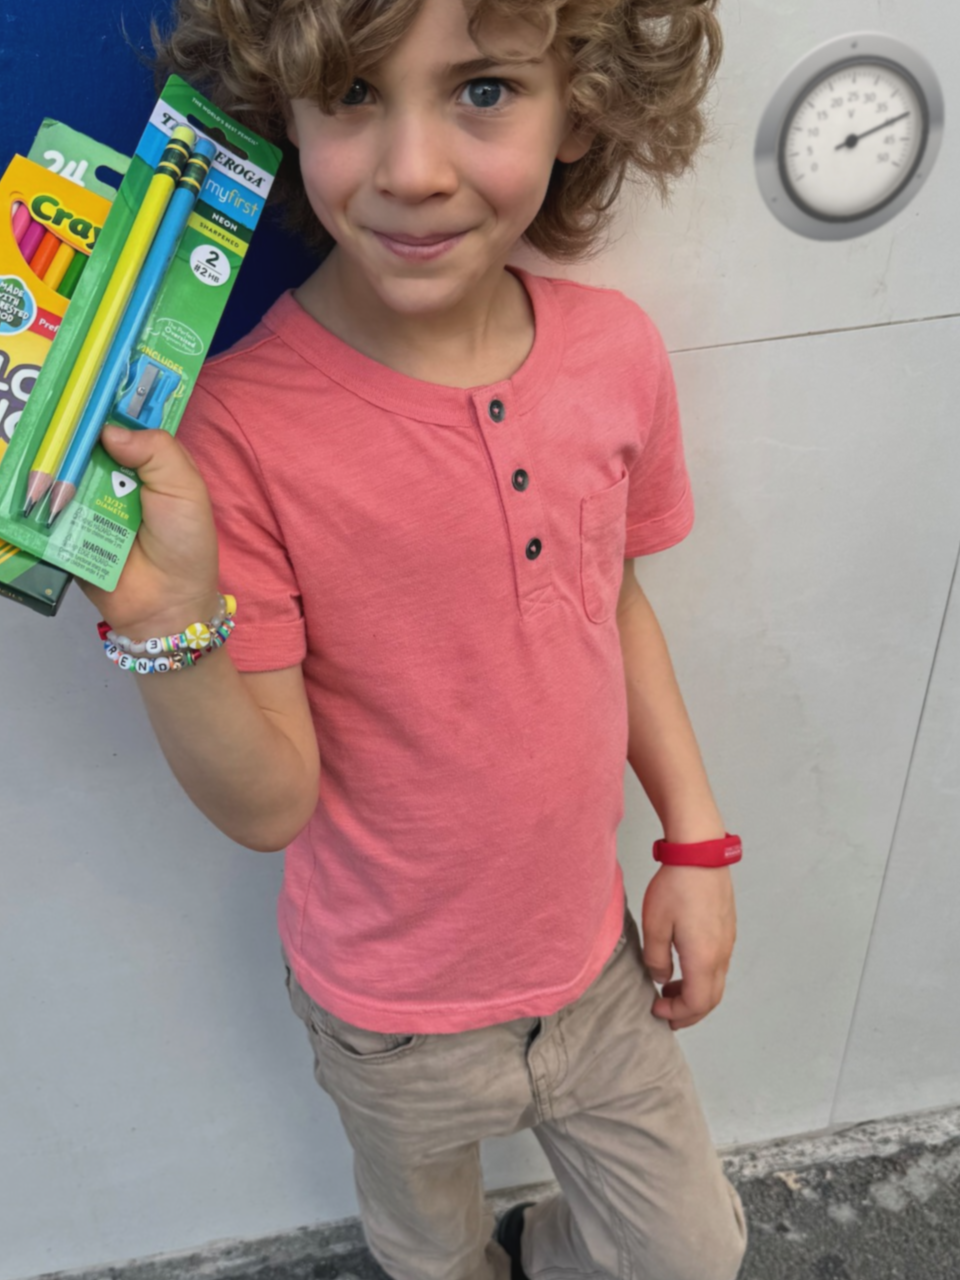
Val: 40
